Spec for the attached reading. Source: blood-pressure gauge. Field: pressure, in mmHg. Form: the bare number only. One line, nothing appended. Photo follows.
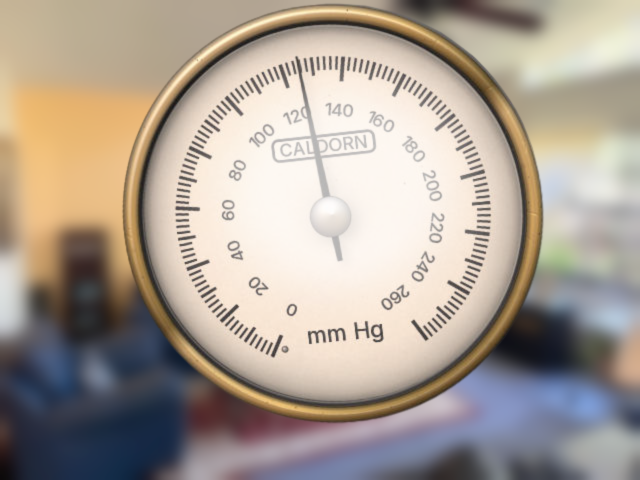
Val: 126
